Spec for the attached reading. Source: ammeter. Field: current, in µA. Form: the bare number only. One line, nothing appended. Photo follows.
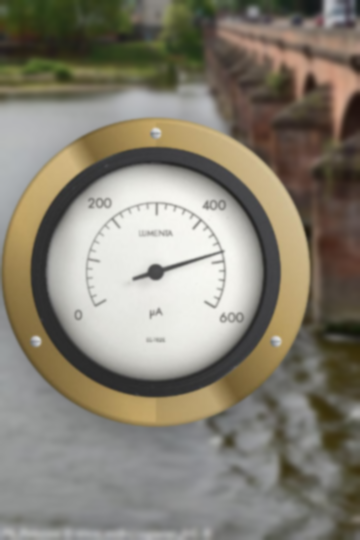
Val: 480
